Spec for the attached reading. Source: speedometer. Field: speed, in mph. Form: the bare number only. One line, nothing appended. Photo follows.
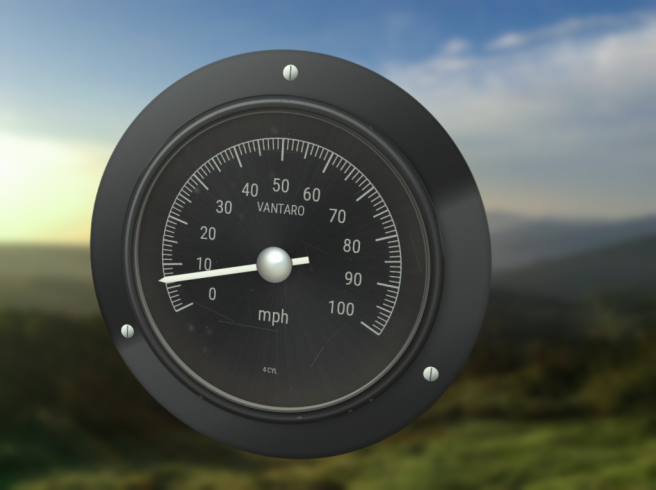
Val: 7
